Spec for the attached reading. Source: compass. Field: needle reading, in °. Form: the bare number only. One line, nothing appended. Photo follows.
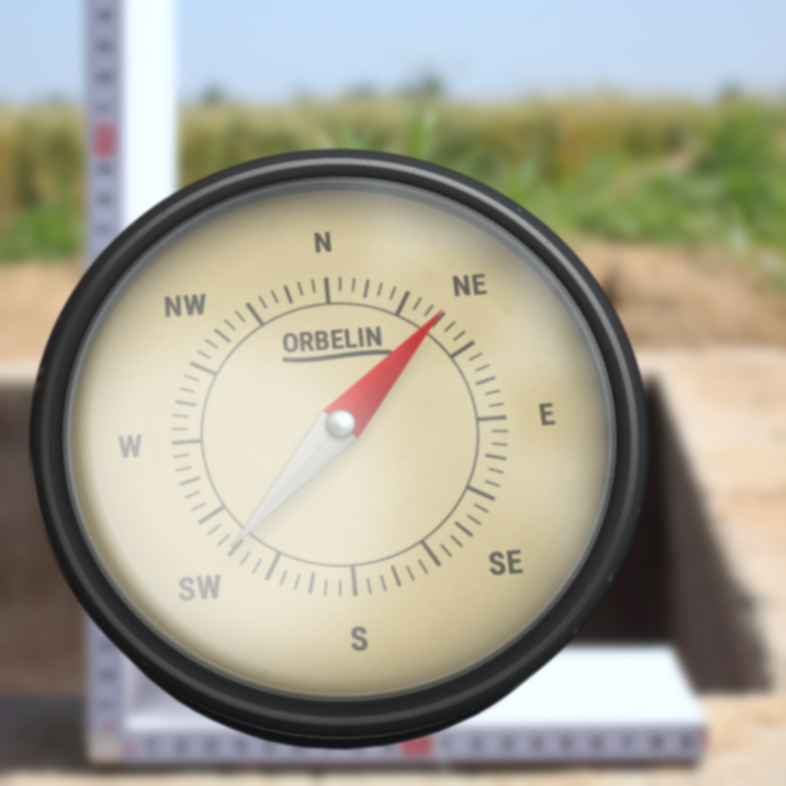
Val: 45
